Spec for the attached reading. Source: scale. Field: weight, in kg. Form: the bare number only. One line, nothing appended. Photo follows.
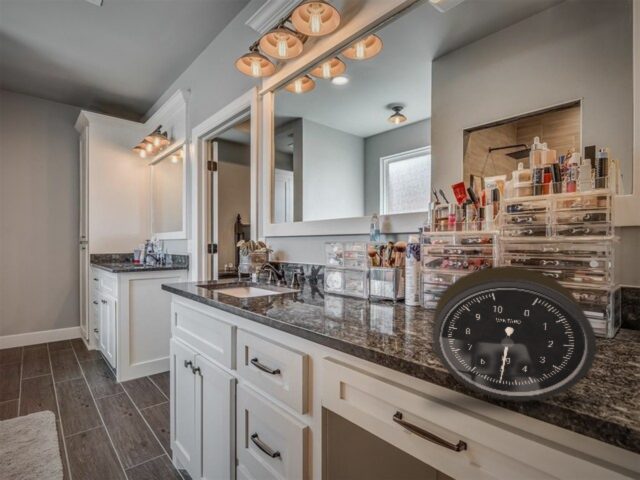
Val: 5
